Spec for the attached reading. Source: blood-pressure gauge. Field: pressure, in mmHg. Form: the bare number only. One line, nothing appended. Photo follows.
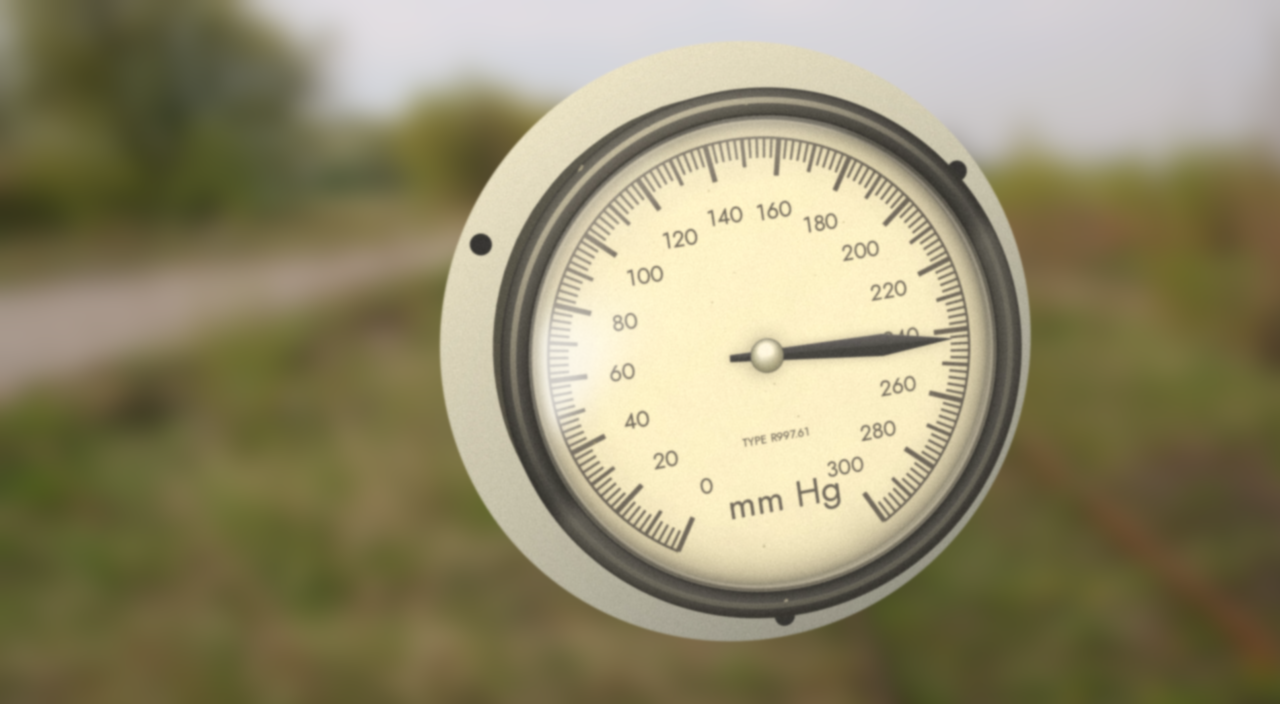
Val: 242
